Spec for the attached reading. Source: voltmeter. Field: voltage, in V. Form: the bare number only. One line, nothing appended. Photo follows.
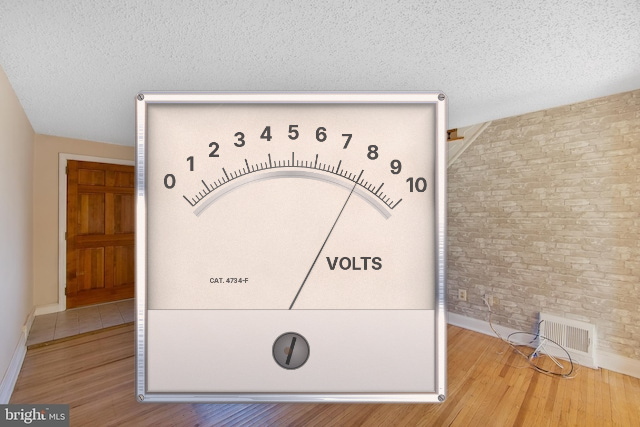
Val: 8
